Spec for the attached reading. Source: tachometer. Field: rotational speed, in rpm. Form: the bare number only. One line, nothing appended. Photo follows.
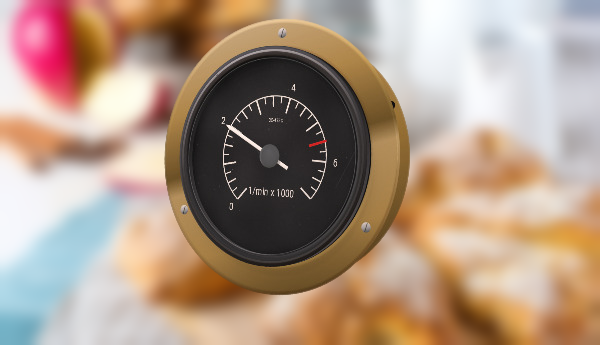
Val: 2000
